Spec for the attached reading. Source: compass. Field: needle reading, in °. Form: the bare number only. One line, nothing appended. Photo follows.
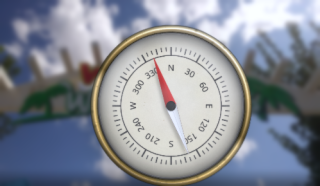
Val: 340
